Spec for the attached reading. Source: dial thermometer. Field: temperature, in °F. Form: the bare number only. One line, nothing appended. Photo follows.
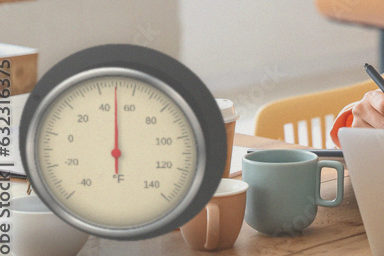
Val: 50
